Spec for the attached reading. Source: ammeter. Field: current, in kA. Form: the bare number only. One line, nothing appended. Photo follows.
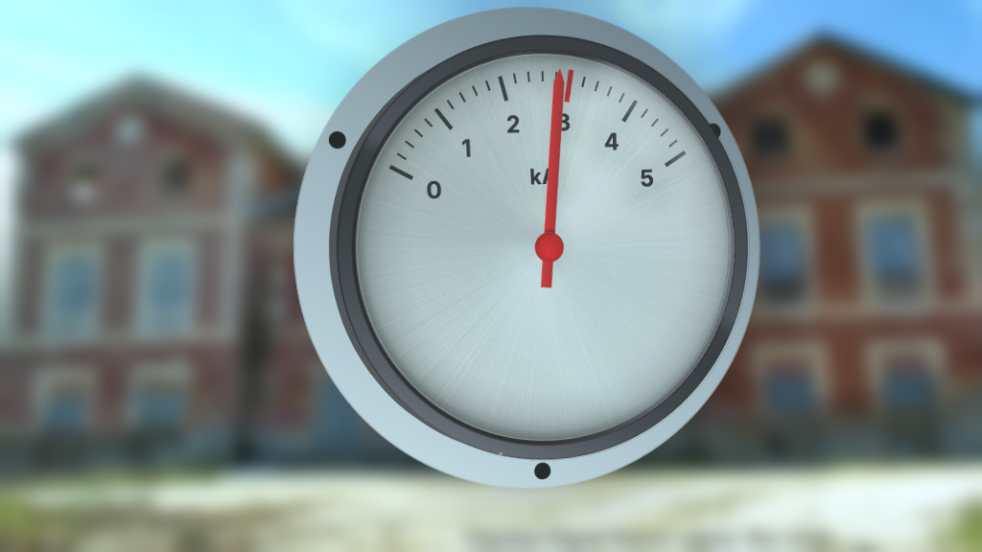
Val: 2.8
